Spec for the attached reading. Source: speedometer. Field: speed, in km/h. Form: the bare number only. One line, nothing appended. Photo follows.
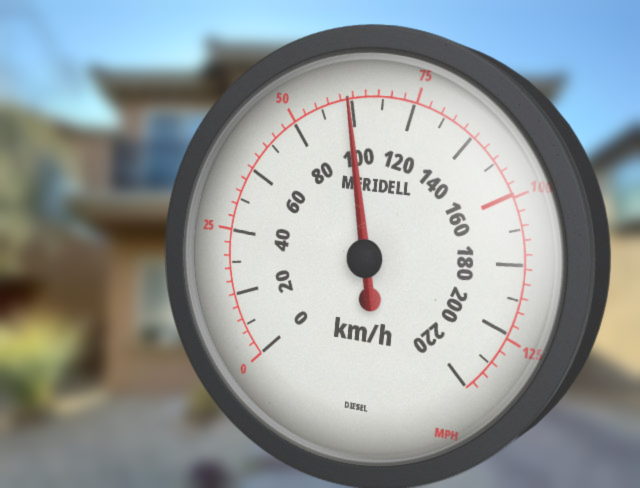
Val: 100
